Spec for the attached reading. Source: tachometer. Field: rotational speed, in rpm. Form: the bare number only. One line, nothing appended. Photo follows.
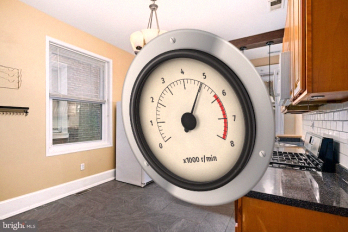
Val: 5000
